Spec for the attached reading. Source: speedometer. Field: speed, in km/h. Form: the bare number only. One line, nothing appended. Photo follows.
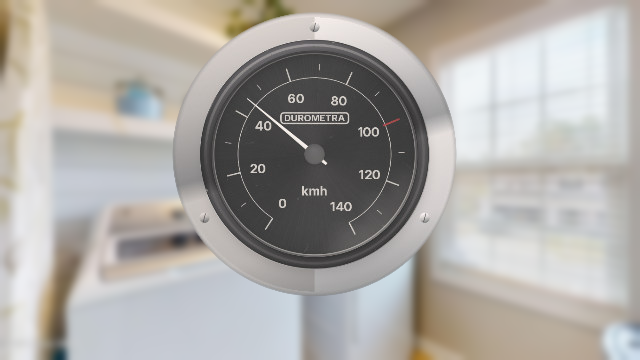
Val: 45
